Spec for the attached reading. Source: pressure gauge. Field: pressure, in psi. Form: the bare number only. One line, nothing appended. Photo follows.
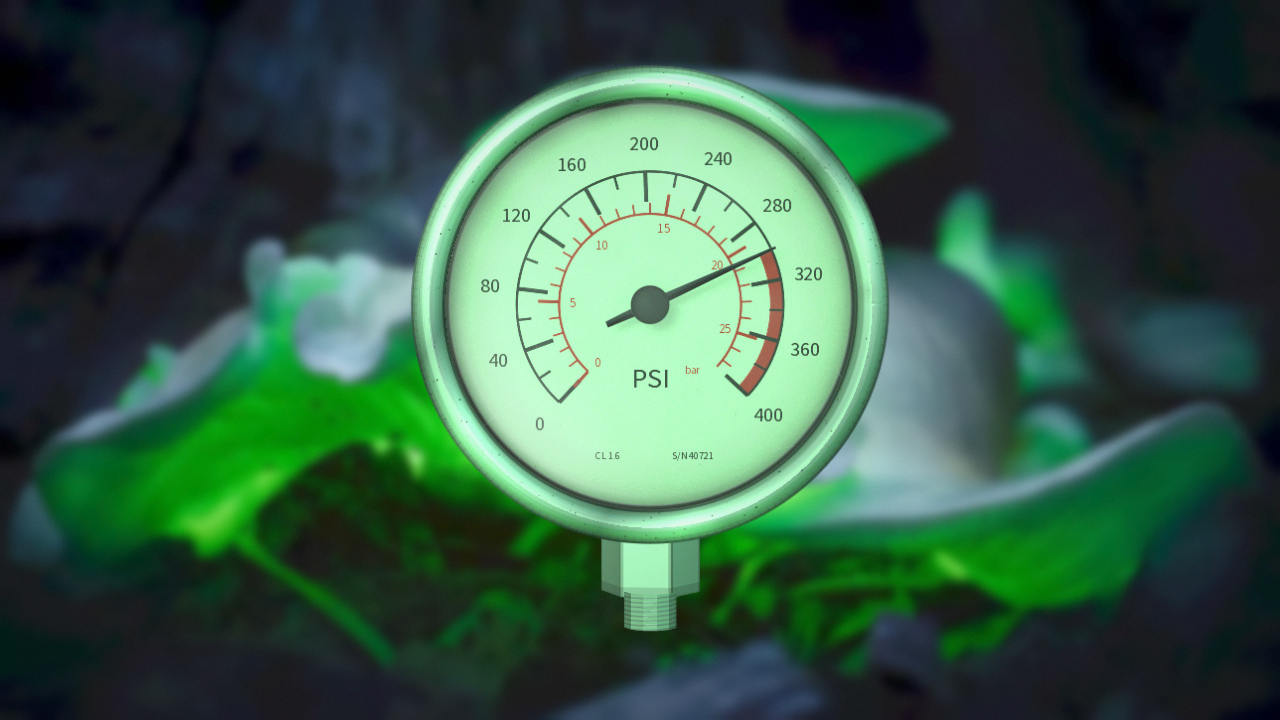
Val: 300
